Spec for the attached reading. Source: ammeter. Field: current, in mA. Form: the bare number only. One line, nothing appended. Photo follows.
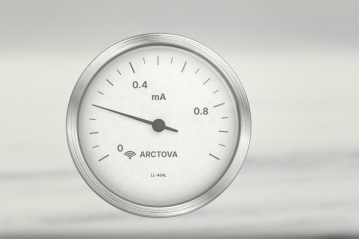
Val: 0.2
